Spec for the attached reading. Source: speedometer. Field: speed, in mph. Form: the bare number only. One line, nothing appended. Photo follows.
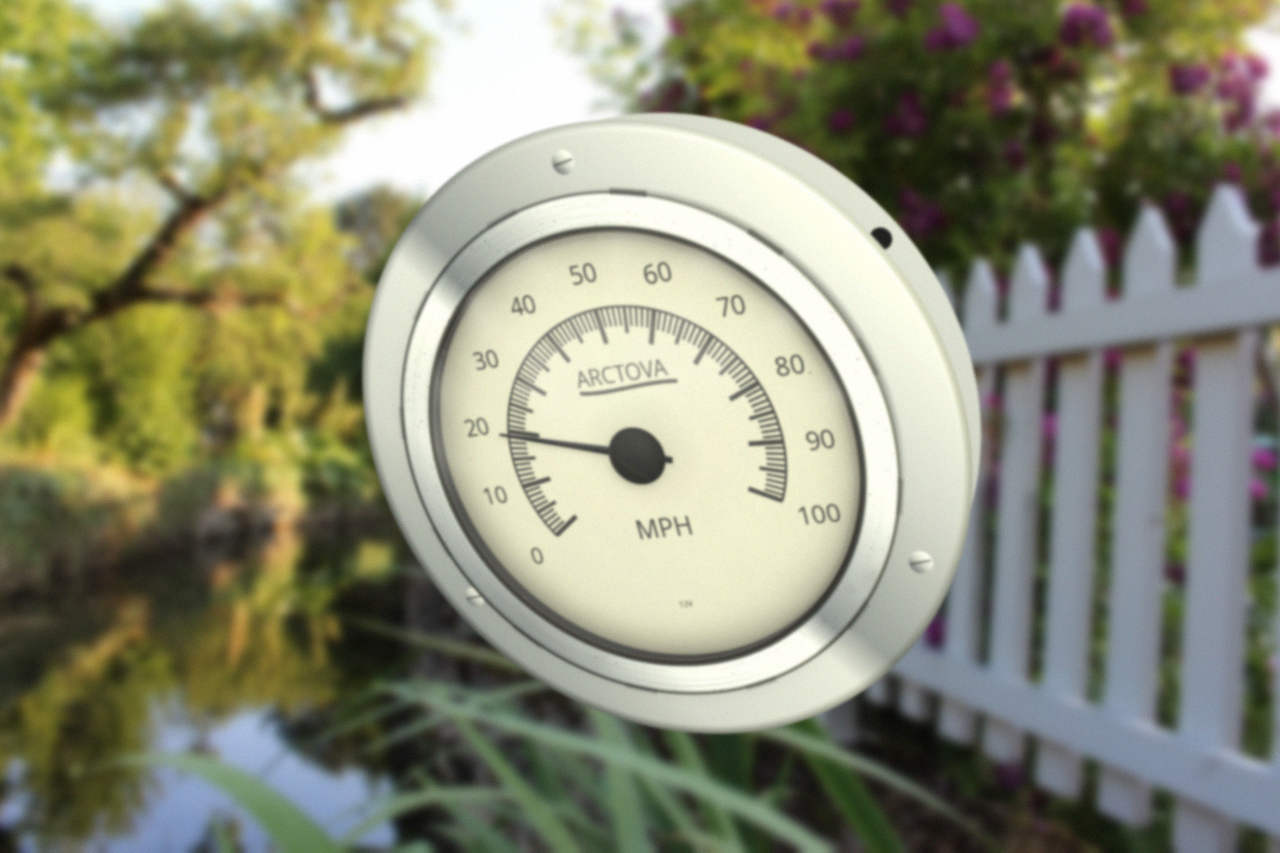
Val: 20
